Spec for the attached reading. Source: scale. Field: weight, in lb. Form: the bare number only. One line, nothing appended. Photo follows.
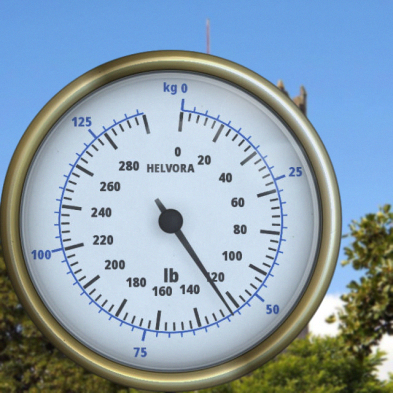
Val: 124
